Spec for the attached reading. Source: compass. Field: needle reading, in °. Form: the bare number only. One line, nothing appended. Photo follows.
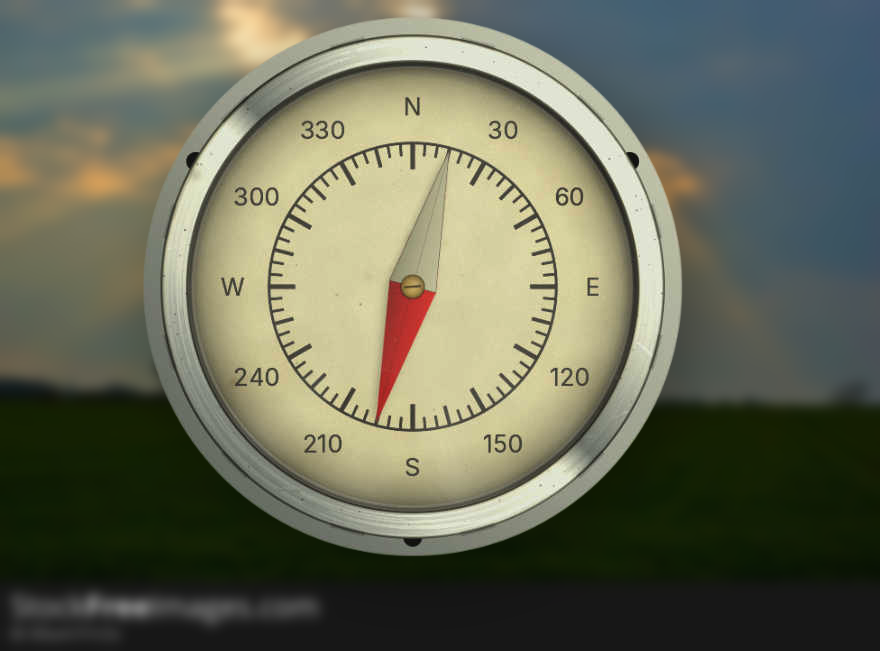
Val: 195
